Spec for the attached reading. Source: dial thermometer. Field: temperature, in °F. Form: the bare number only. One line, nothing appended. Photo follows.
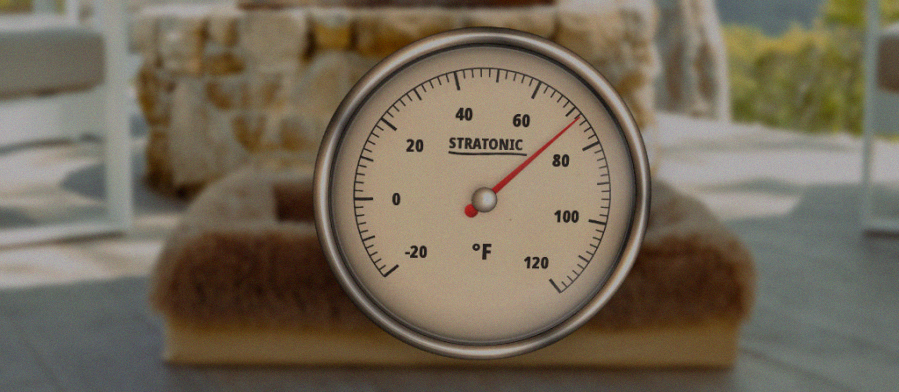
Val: 72
